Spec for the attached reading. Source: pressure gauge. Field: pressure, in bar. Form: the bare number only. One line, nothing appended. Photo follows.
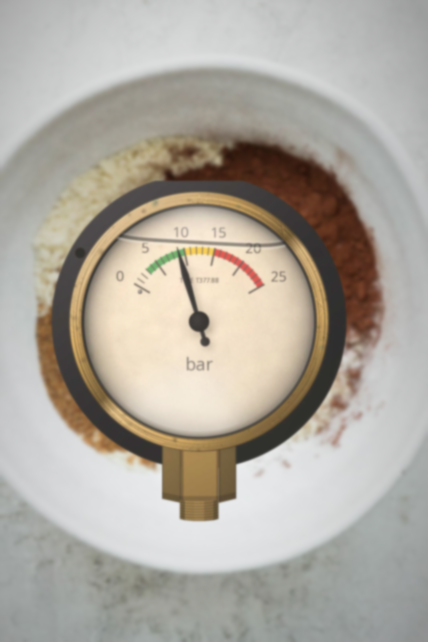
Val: 9
